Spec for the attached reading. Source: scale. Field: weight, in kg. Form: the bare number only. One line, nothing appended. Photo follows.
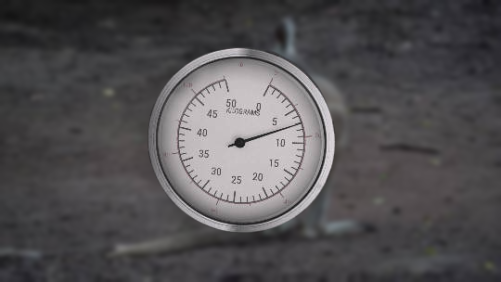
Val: 7
